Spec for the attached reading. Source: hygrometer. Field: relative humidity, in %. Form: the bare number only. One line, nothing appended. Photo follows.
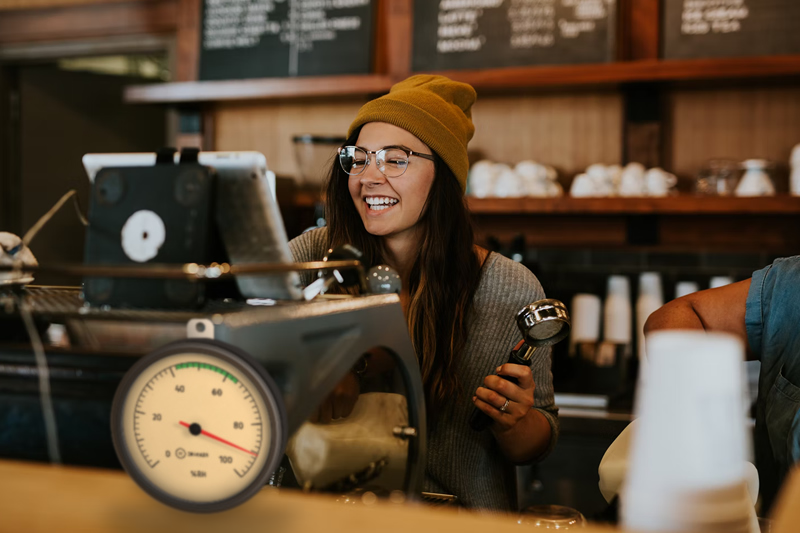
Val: 90
